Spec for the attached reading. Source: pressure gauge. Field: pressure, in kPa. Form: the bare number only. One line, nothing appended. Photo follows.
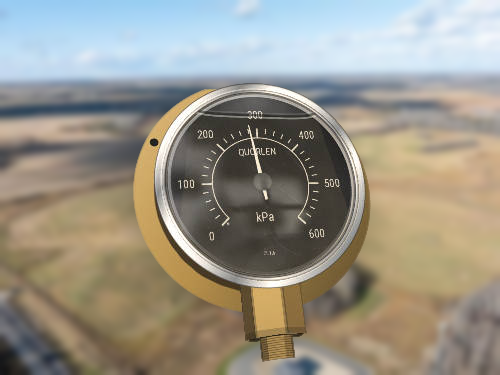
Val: 280
